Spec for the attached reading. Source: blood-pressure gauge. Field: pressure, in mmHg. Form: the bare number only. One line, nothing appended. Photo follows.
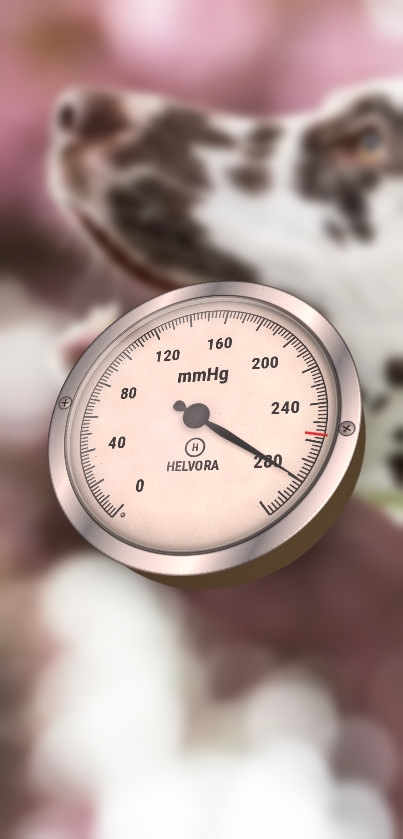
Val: 280
